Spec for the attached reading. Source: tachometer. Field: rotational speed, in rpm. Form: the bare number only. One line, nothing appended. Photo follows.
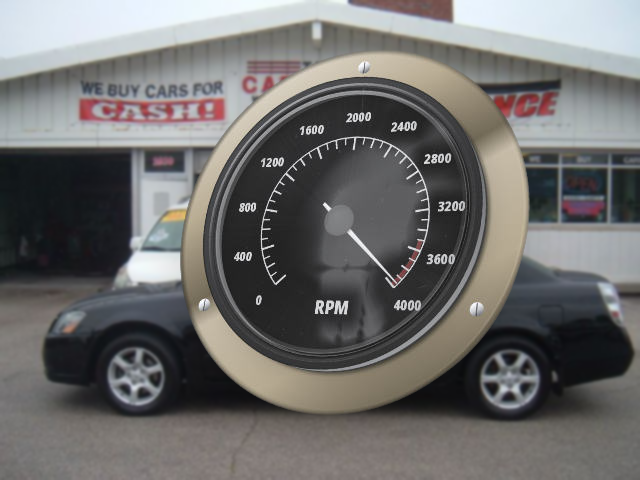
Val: 3950
